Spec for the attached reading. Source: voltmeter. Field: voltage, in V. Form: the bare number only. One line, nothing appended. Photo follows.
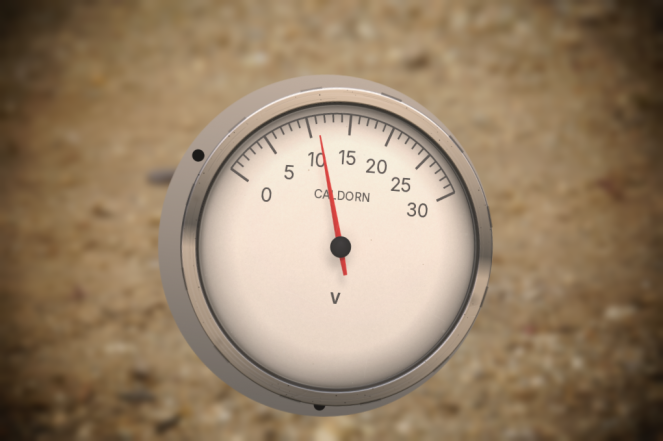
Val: 11
